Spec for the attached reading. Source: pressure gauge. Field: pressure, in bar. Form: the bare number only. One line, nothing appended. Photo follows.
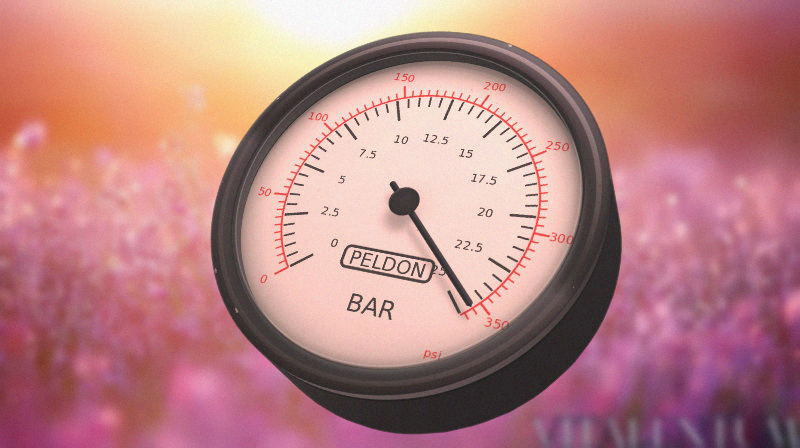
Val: 24.5
